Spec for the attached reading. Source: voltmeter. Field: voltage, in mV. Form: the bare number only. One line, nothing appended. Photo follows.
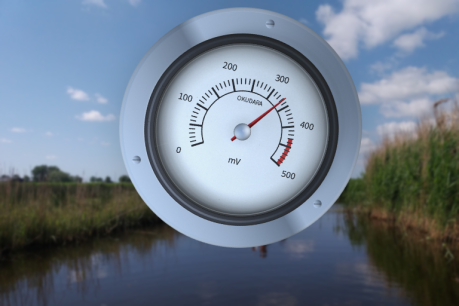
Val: 330
